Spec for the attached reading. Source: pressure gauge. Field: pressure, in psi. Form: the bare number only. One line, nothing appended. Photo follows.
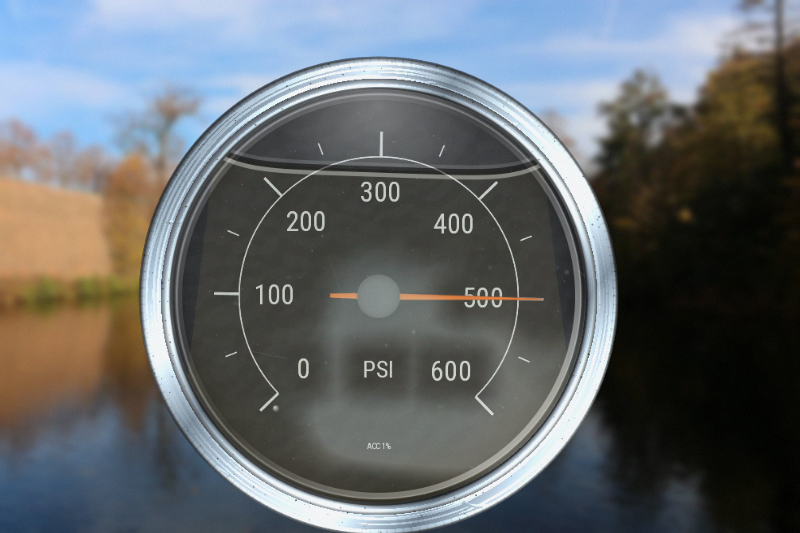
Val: 500
